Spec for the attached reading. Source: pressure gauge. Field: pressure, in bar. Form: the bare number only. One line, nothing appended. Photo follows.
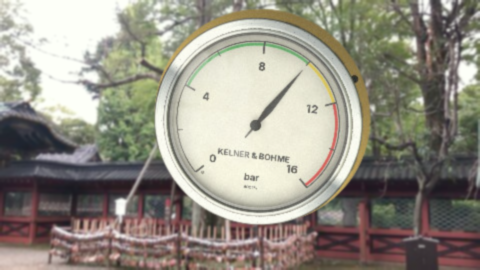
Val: 10
